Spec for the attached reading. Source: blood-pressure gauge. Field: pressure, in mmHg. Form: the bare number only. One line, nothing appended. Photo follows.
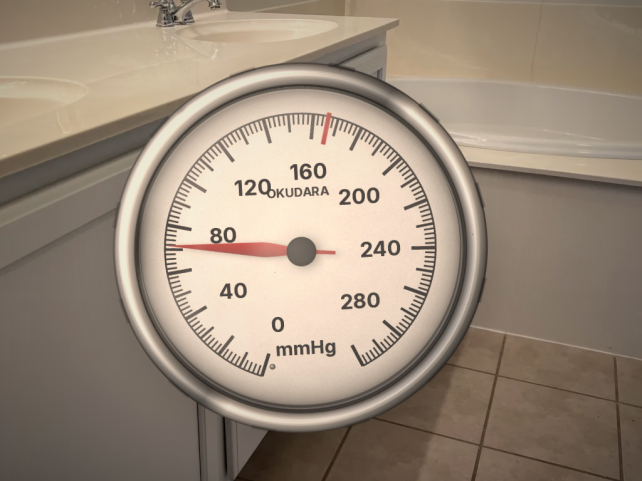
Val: 72
